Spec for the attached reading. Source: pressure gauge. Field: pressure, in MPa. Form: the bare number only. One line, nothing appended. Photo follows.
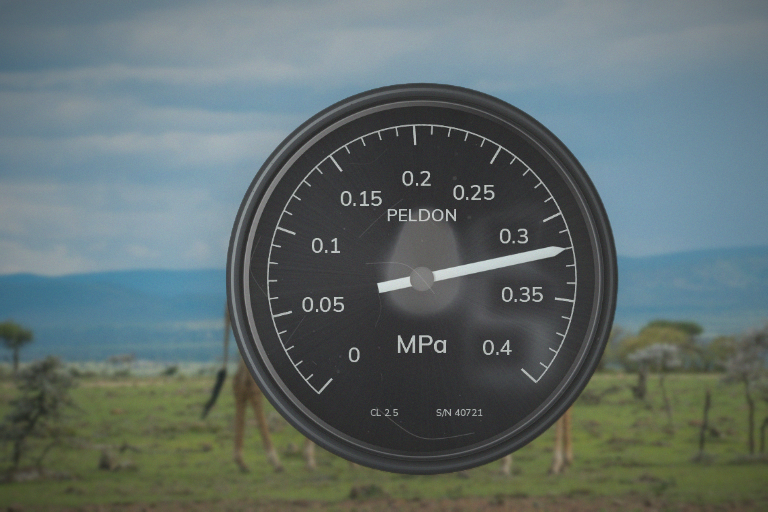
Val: 0.32
